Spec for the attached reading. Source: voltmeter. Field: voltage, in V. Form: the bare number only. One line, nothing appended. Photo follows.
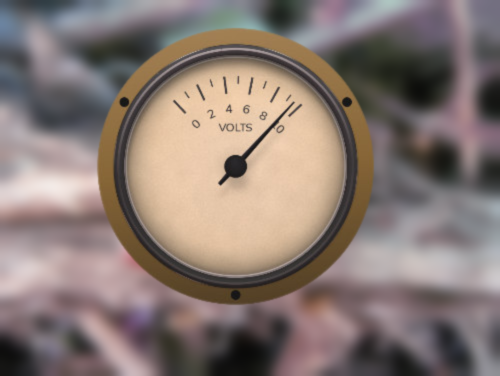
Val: 9.5
